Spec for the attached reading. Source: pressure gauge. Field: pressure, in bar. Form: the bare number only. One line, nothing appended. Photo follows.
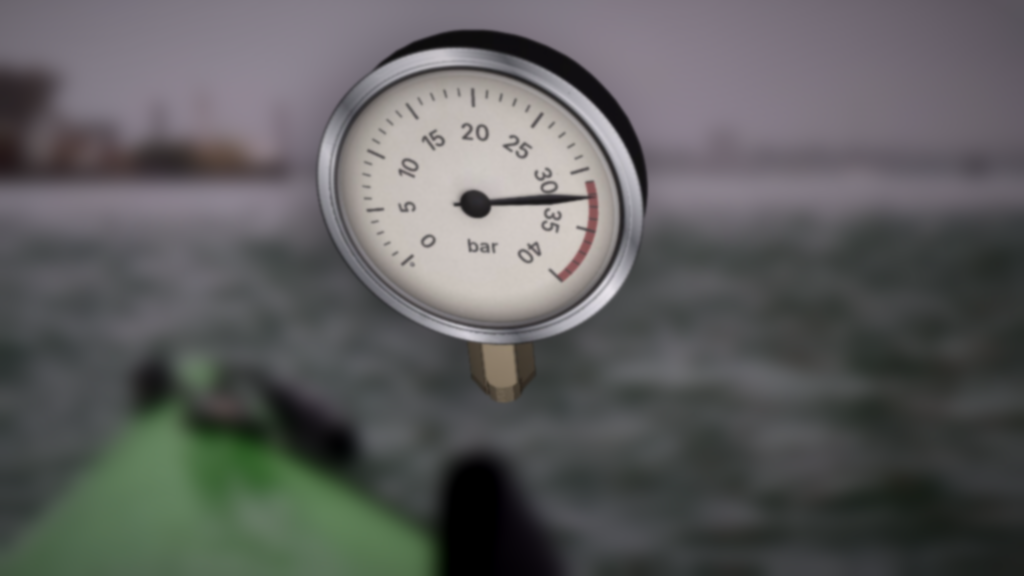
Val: 32
